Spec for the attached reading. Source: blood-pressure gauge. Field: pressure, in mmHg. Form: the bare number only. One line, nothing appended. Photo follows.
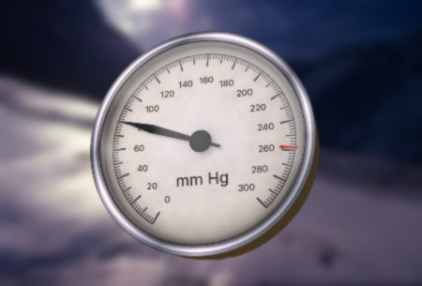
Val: 80
